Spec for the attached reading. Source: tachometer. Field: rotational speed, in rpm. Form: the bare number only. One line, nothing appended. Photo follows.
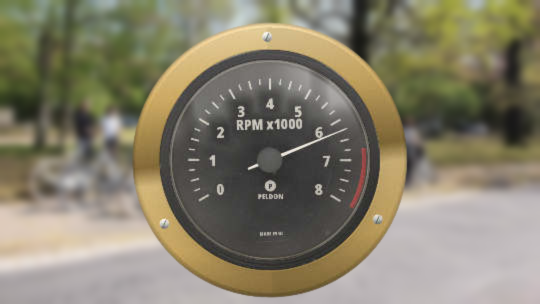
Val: 6250
